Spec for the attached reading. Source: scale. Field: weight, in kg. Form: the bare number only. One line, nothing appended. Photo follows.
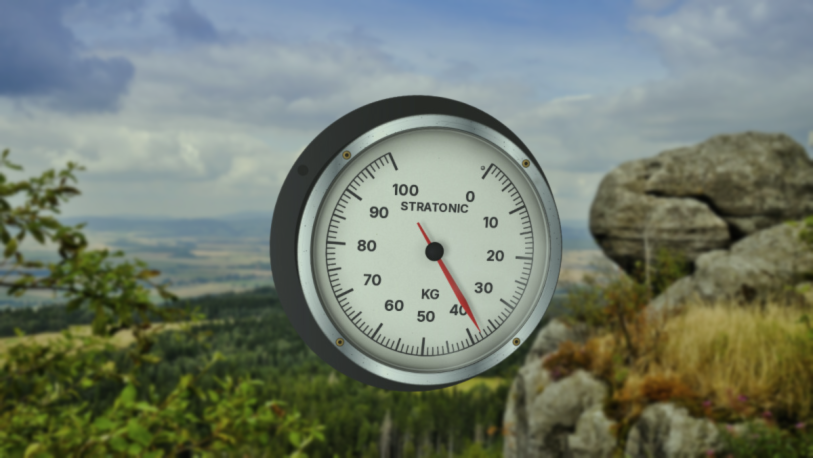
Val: 38
